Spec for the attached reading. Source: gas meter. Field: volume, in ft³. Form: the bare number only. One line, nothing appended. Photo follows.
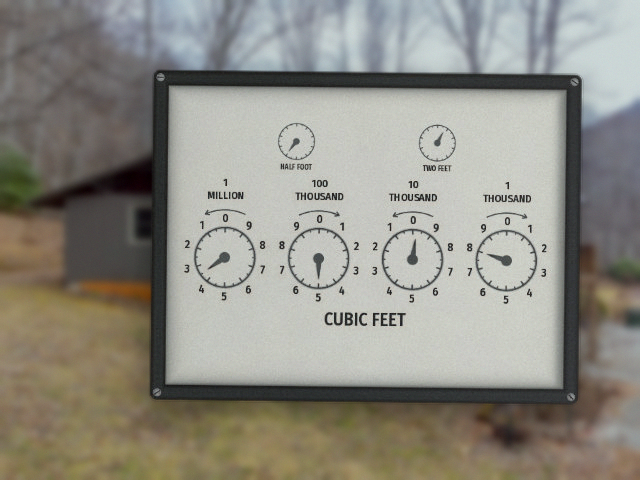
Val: 349800
